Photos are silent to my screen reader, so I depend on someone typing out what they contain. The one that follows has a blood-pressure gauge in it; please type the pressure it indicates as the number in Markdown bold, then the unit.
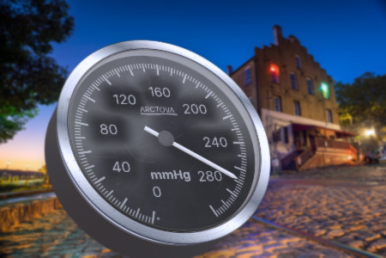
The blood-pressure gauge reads **270** mmHg
